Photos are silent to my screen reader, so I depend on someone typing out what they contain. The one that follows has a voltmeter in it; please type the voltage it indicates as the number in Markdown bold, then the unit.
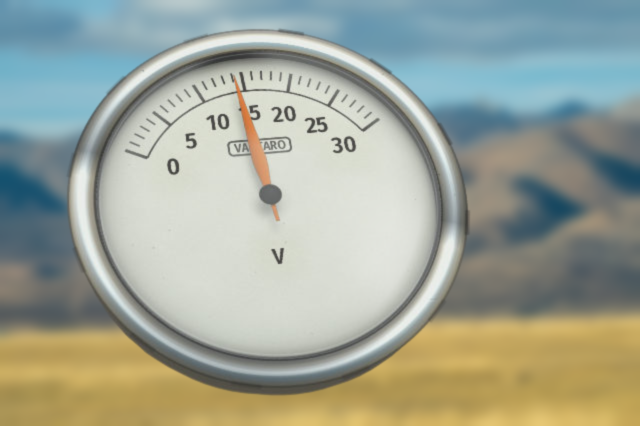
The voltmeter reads **14** V
